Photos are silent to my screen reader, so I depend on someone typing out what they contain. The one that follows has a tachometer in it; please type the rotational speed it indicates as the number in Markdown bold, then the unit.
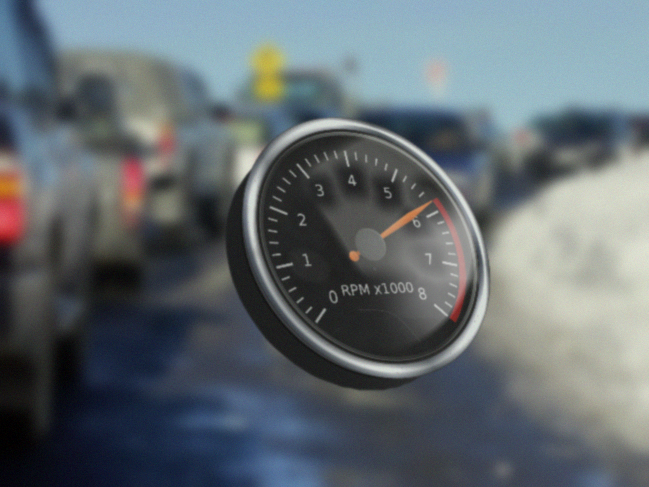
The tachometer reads **5800** rpm
